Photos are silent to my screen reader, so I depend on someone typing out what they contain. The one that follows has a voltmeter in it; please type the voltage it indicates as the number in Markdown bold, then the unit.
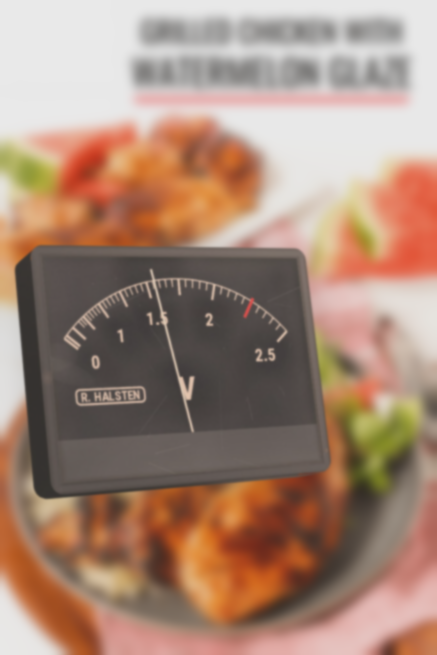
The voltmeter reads **1.55** V
